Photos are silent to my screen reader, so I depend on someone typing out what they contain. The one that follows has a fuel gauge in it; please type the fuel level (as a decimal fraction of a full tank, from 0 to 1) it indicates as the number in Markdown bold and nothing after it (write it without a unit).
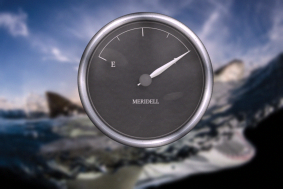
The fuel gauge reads **1**
